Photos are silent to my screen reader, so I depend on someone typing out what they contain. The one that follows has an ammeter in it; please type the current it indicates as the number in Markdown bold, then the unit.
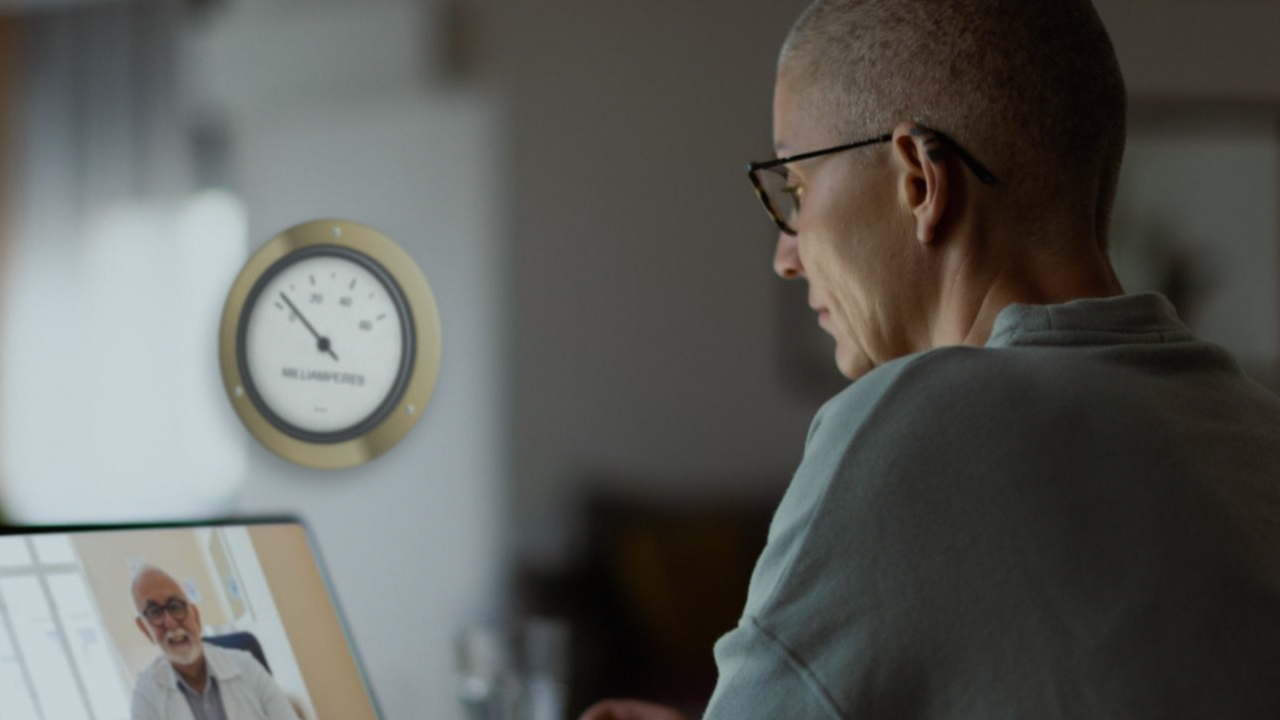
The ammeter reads **5** mA
